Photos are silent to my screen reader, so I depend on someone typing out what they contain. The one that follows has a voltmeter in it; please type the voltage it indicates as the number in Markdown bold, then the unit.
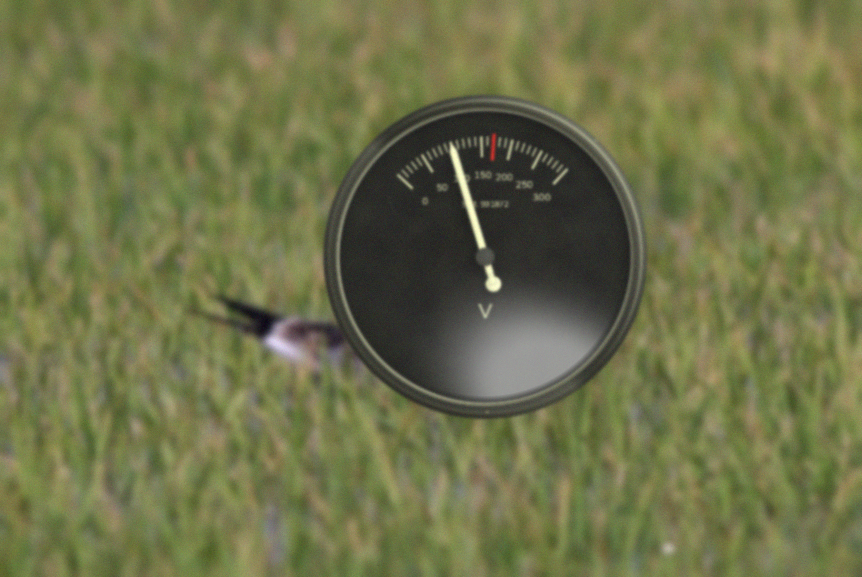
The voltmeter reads **100** V
